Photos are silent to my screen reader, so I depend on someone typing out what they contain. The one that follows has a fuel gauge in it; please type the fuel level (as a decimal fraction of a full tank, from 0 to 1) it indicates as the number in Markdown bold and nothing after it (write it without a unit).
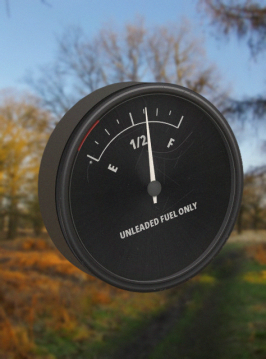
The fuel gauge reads **0.625**
